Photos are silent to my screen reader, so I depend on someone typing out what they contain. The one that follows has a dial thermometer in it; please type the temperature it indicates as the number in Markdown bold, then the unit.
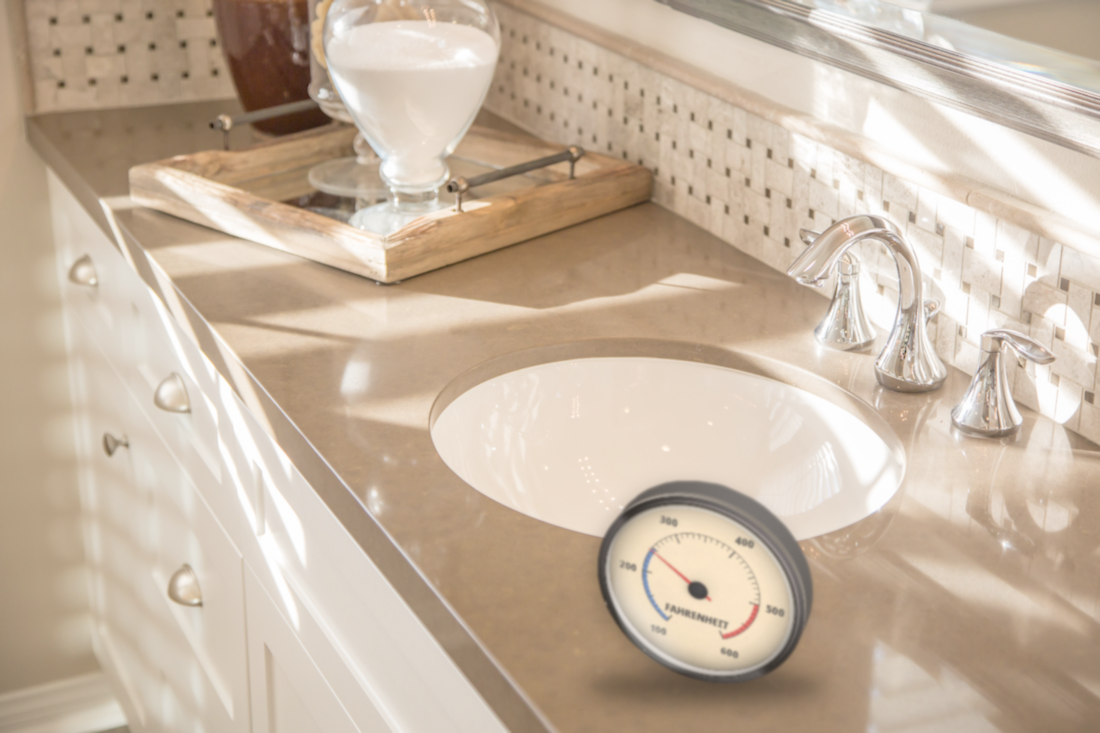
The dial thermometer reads **250** °F
